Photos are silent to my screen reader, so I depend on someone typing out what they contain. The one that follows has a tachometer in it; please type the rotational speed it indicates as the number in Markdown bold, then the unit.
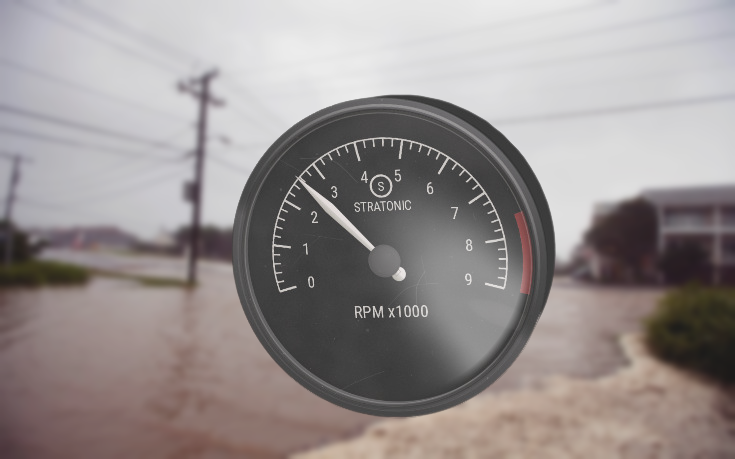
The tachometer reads **2600** rpm
